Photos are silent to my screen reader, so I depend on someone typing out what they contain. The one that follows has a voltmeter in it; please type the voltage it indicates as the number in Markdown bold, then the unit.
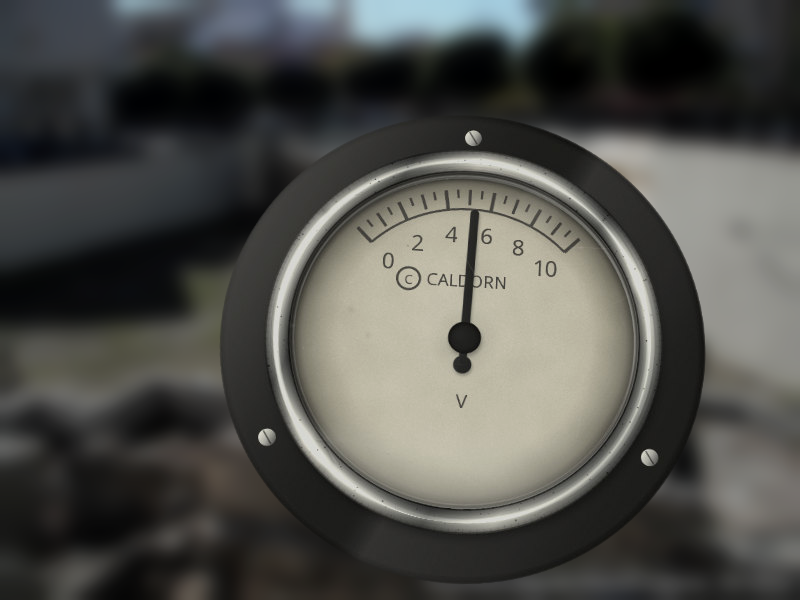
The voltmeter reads **5.25** V
